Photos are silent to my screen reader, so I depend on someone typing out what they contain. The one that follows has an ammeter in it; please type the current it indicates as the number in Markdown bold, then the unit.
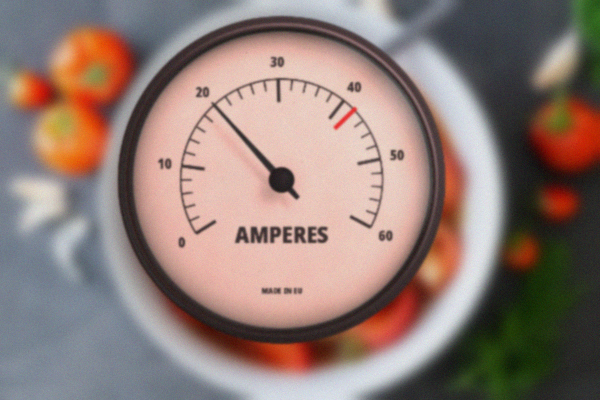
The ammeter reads **20** A
